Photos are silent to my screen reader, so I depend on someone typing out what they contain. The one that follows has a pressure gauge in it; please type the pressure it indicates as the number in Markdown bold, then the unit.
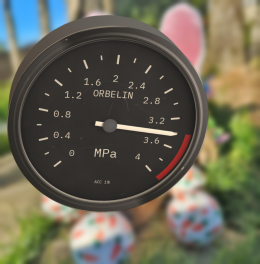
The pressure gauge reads **3.4** MPa
